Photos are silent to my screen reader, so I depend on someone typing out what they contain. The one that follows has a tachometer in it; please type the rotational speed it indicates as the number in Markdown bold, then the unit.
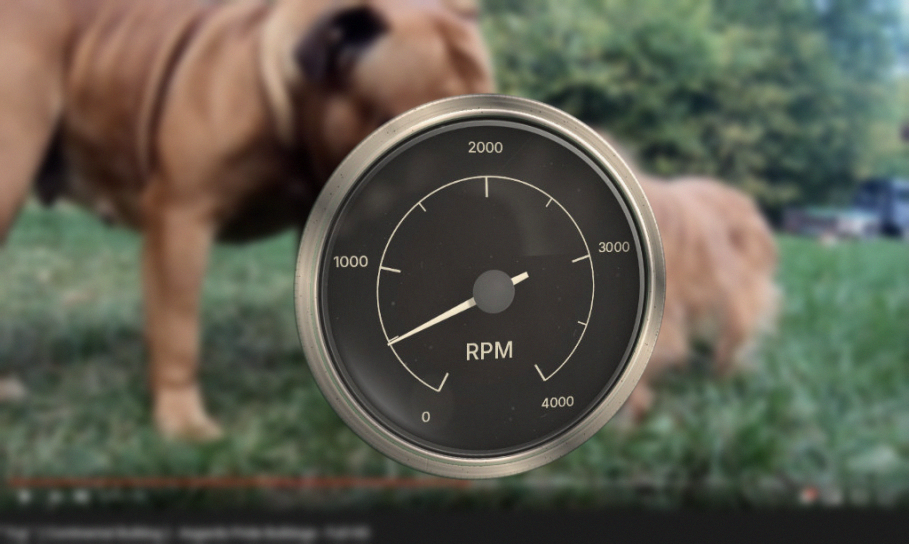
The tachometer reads **500** rpm
